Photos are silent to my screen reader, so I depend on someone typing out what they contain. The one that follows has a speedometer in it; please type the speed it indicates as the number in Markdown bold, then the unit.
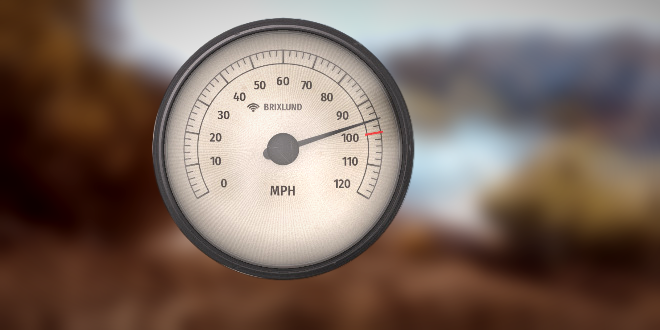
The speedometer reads **96** mph
